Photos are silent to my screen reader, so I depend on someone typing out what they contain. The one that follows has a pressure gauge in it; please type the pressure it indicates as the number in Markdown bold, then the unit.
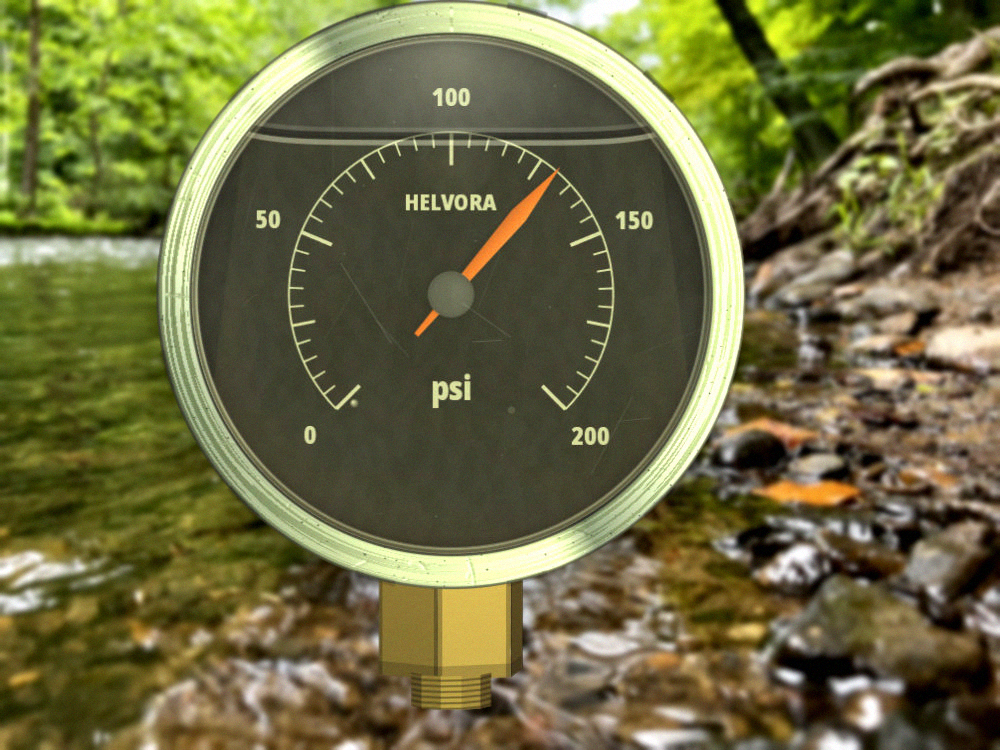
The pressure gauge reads **130** psi
